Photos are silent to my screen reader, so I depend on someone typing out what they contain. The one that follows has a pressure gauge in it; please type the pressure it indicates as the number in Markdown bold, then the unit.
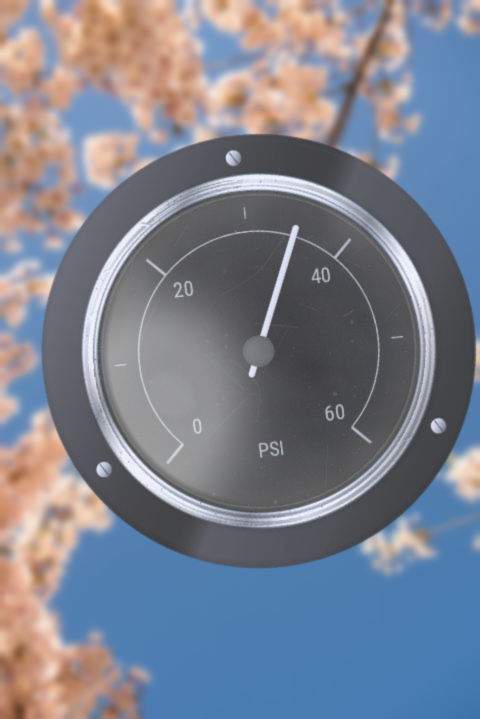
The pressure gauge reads **35** psi
